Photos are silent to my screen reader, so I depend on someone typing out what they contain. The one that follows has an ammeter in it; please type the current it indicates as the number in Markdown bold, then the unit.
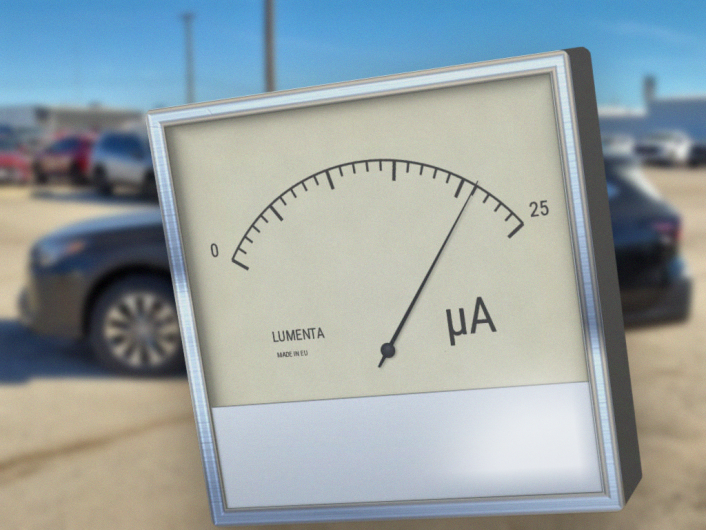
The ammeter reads **21** µA
